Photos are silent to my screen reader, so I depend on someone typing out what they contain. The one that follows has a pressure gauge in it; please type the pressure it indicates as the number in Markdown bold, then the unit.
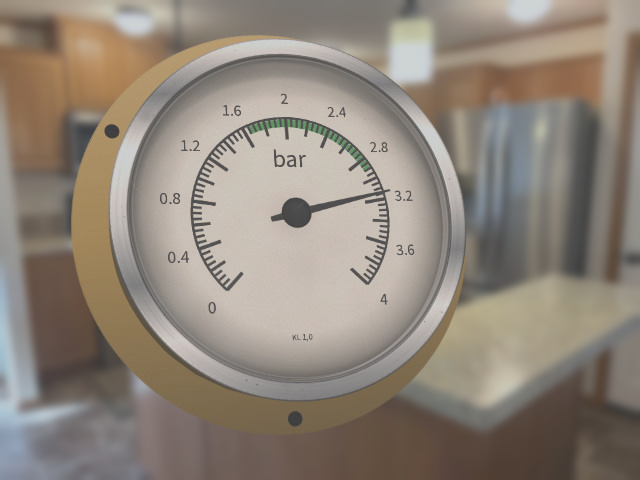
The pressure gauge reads **3.15** bar
